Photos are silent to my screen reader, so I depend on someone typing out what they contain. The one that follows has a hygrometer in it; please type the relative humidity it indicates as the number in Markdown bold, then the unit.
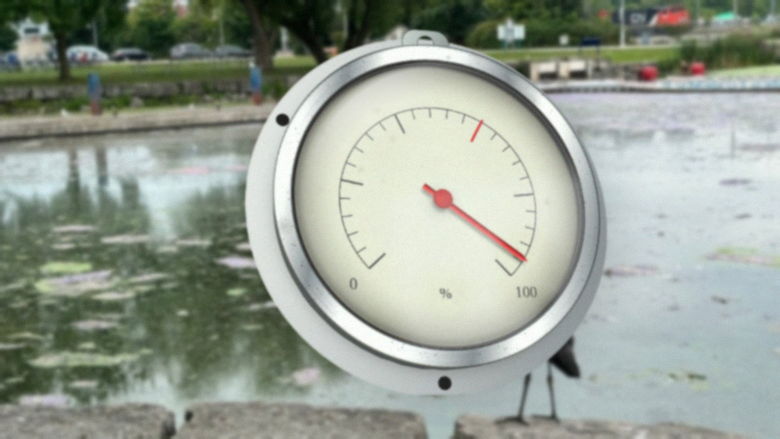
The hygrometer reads **96** %
